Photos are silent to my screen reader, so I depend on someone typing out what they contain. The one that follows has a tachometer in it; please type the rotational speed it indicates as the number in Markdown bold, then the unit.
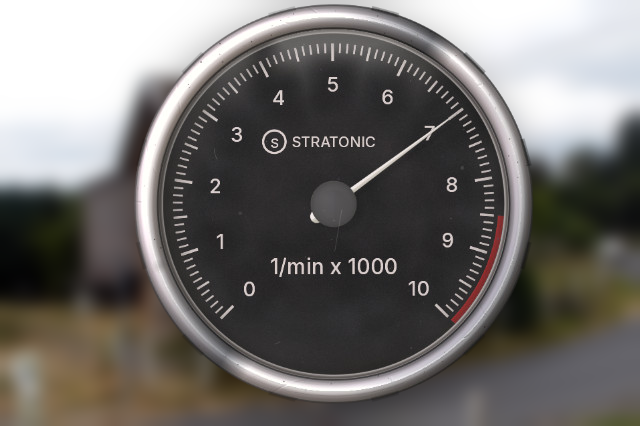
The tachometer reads **7000** rpm
